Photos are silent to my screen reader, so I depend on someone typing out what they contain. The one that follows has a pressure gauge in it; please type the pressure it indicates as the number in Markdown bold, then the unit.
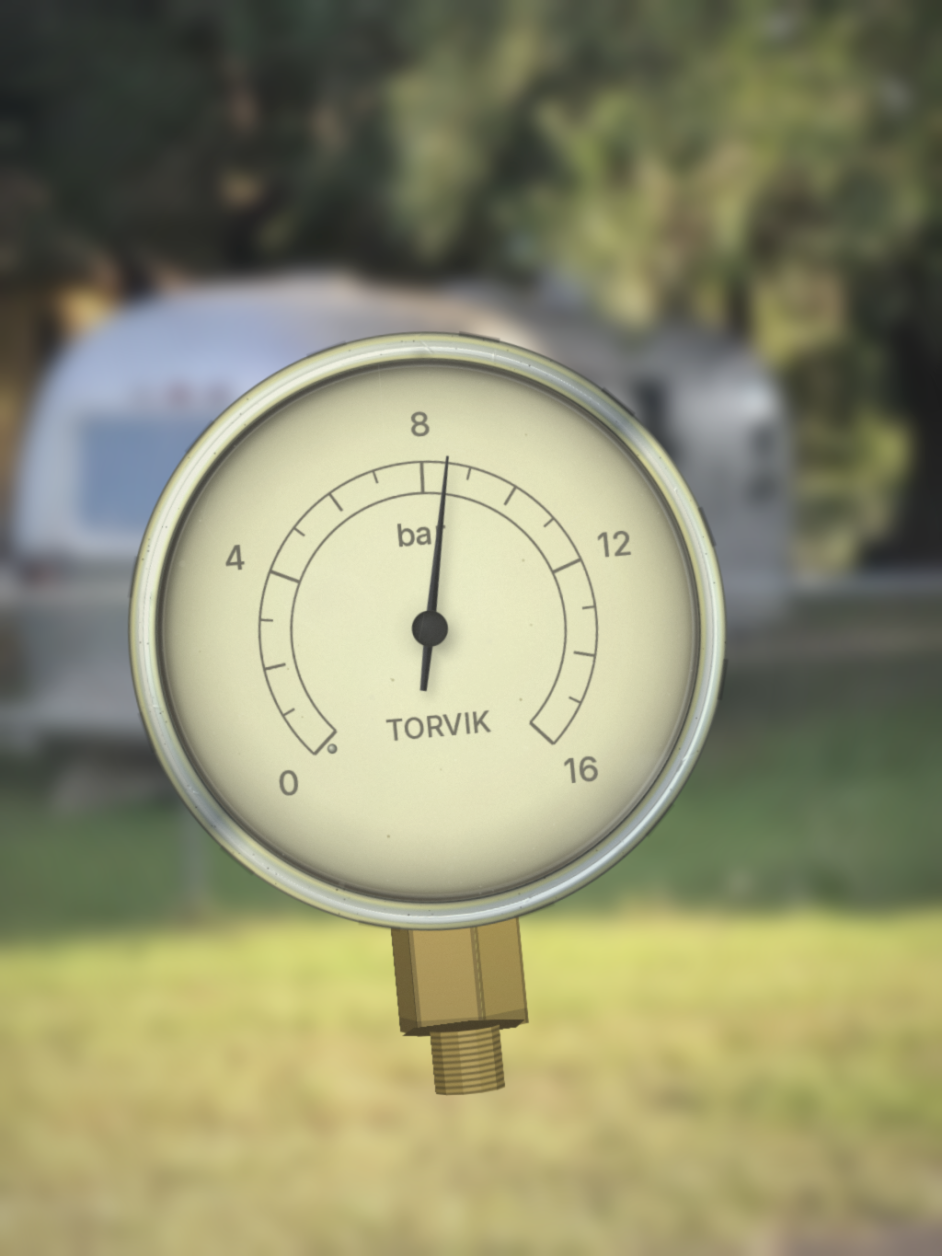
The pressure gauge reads **8.5** bar
